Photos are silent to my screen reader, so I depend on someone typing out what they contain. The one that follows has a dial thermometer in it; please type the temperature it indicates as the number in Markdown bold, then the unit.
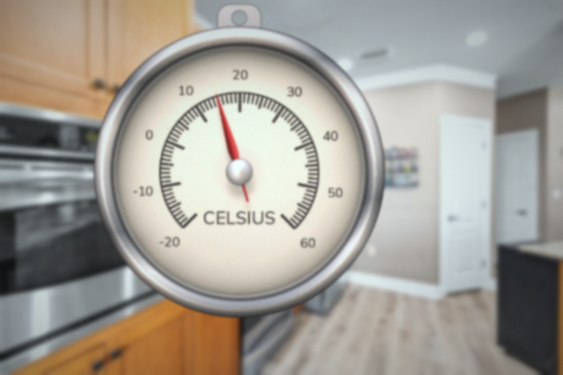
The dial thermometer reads **15** °C
